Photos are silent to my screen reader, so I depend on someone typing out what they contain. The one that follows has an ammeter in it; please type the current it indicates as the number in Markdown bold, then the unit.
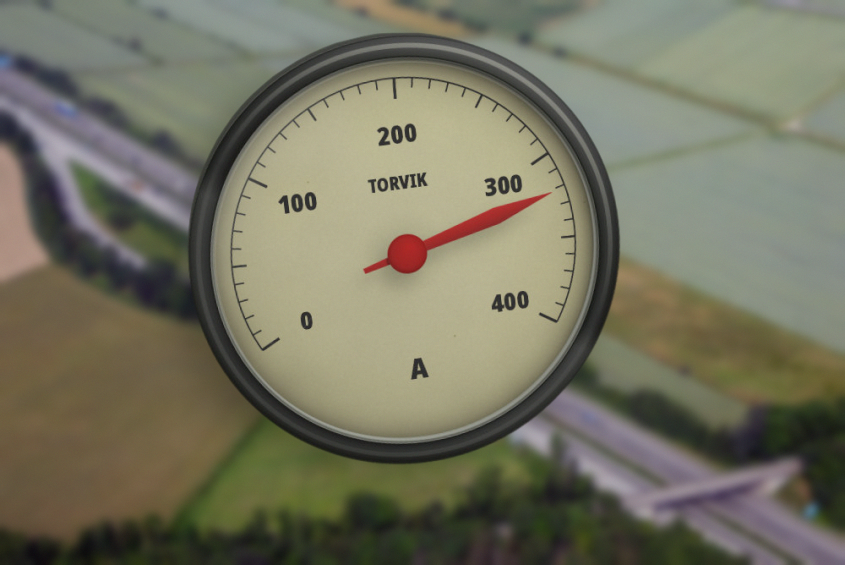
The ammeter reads **320** A
